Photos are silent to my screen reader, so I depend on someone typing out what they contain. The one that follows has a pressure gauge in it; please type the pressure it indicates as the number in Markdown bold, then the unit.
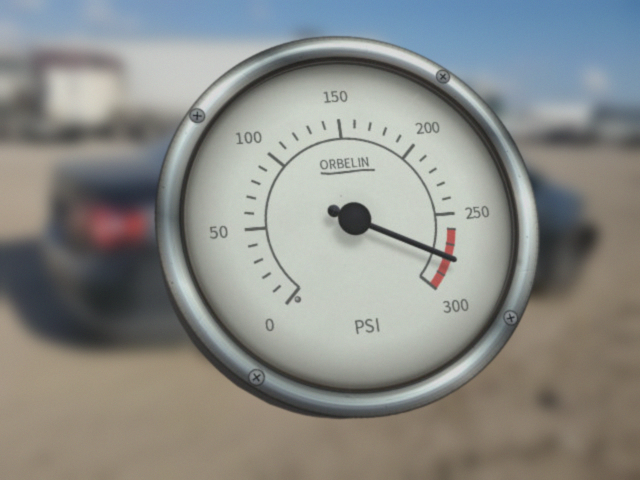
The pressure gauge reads **280** psi
